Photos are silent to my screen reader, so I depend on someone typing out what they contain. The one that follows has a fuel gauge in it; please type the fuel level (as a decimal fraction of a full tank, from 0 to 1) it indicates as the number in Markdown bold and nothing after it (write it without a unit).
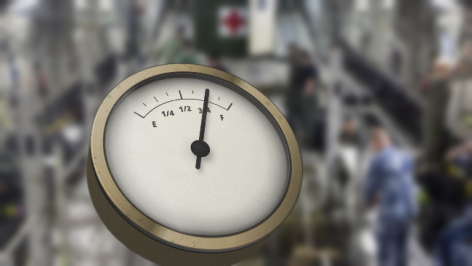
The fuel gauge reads **0.75**
